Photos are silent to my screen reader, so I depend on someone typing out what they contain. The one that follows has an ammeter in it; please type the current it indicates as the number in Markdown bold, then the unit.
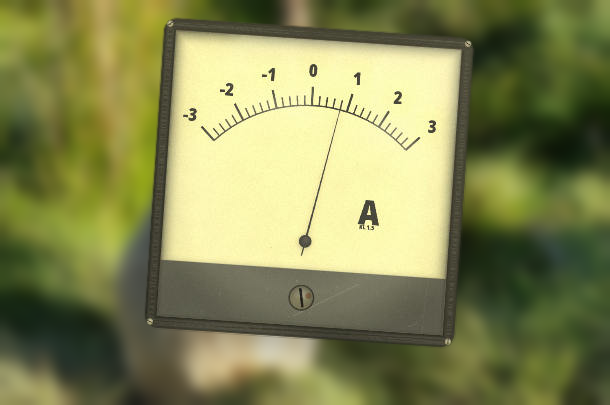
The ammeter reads **0.8** A
